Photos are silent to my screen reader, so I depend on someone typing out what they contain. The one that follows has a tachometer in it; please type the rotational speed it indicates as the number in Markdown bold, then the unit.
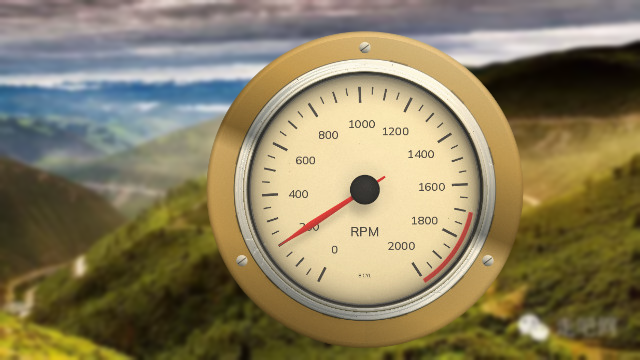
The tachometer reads **200** rpm
